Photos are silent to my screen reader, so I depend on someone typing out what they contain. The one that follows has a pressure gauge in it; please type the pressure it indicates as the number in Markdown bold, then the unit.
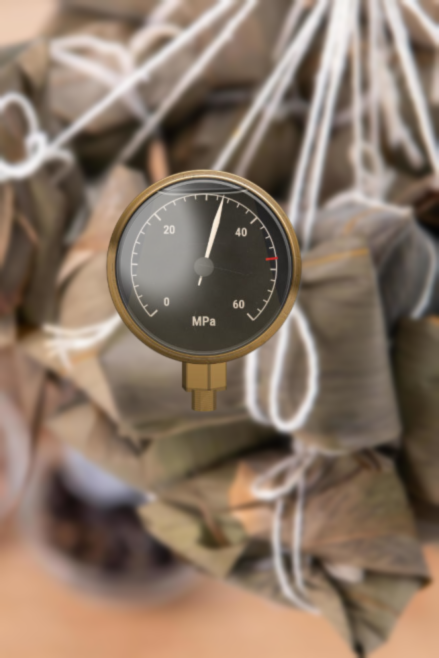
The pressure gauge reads **33** MPa
